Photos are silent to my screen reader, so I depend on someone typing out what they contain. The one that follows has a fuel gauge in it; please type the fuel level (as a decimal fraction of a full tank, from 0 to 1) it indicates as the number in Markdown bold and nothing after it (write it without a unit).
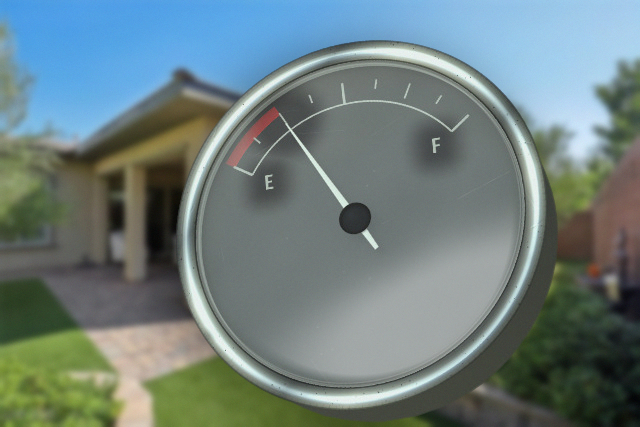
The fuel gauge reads **0.25**
